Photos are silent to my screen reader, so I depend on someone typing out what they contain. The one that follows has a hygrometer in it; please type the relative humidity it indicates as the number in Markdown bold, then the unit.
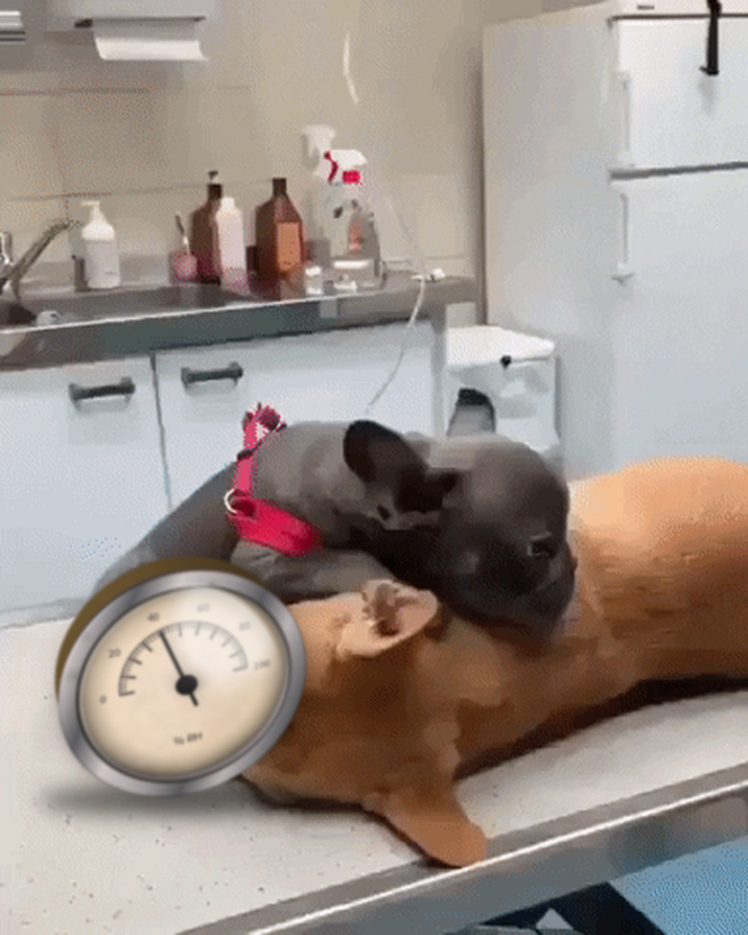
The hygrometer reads **40** %
